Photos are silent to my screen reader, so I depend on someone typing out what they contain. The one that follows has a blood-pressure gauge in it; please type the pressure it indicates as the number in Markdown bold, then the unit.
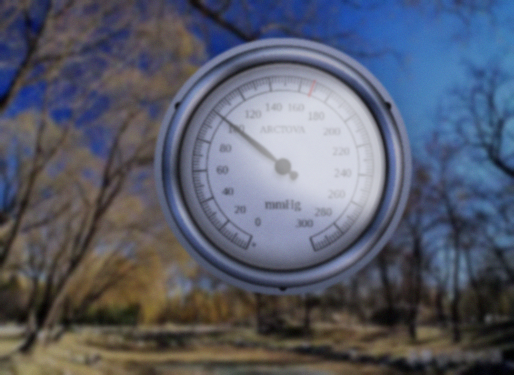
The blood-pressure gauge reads **100** mmHg
